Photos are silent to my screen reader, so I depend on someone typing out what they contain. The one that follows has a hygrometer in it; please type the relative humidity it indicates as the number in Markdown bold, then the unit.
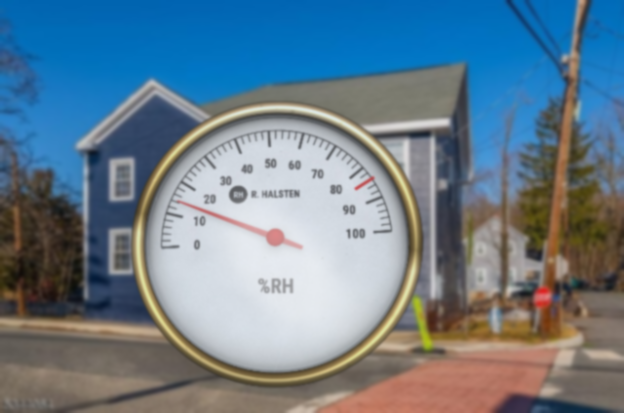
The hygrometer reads **14** %
